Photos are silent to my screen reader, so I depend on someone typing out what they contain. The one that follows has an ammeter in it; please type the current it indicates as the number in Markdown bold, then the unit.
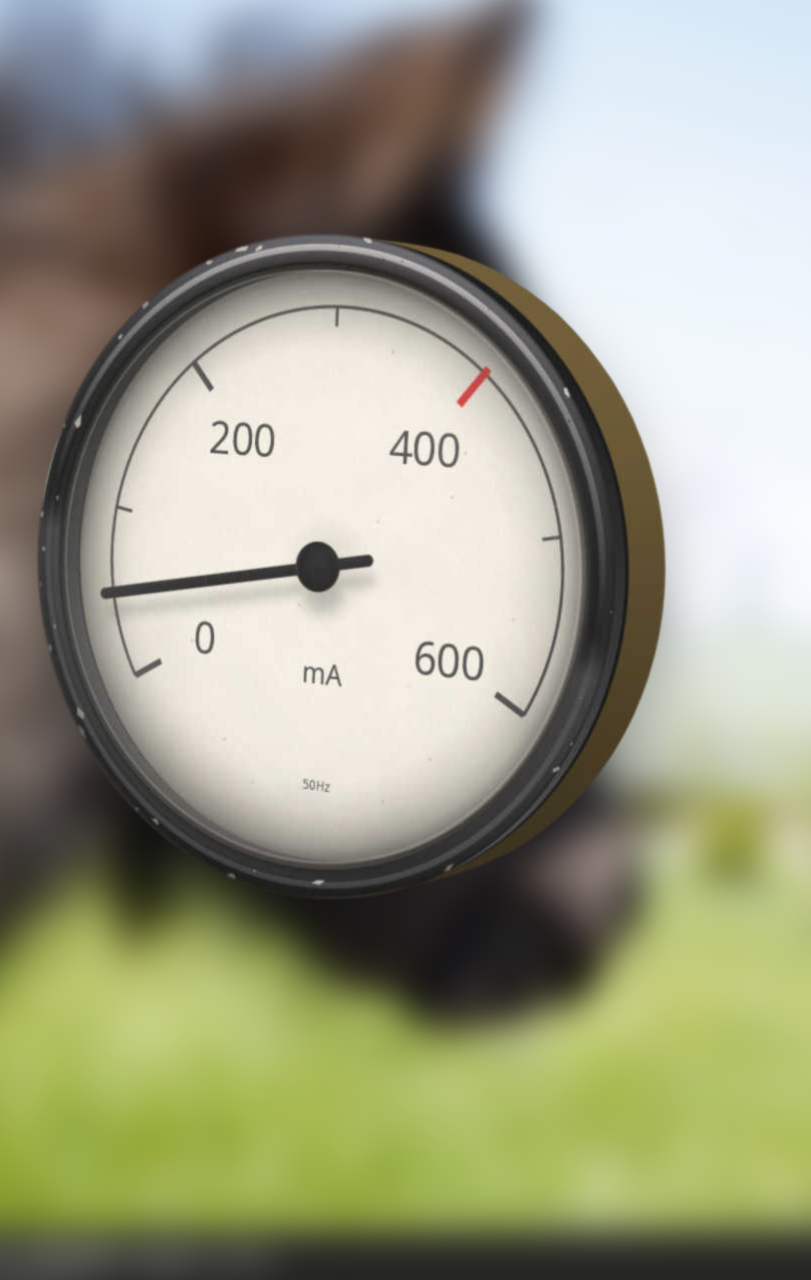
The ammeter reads **50** mA
